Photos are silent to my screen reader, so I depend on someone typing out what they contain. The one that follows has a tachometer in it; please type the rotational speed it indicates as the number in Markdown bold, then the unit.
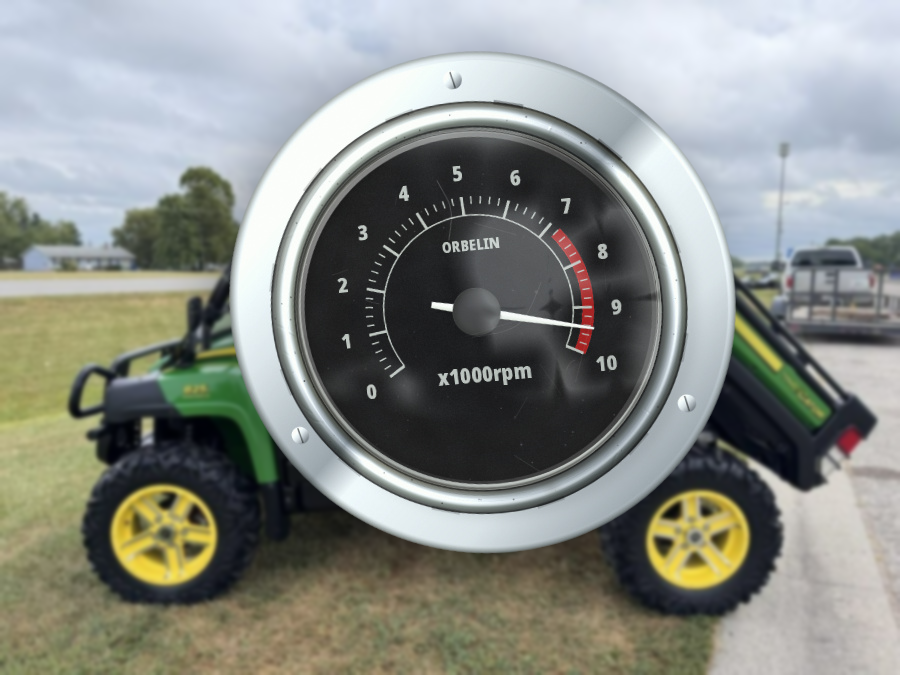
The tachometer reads **9400** rpm
